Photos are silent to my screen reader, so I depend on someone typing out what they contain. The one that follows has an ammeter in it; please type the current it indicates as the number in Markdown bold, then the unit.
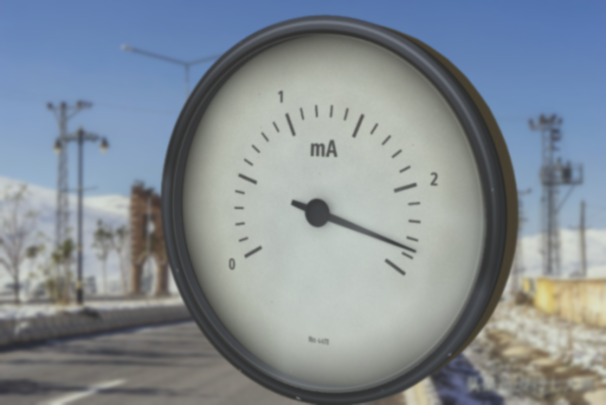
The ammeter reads **2.35** mA
